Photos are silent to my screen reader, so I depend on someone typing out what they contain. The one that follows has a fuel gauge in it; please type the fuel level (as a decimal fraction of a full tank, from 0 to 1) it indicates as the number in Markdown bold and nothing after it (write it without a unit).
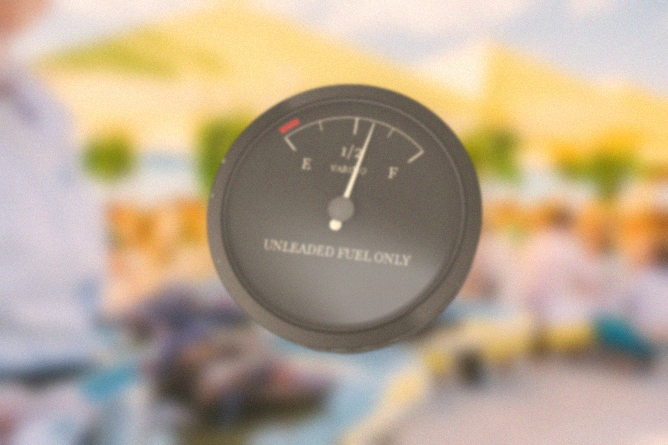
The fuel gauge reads **0.625**
